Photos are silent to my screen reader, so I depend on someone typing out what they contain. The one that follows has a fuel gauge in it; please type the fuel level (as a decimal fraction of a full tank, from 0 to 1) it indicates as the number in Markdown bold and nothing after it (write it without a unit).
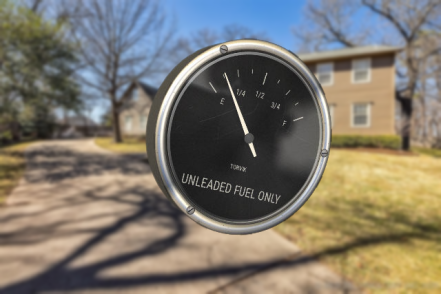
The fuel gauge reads **0.125**
